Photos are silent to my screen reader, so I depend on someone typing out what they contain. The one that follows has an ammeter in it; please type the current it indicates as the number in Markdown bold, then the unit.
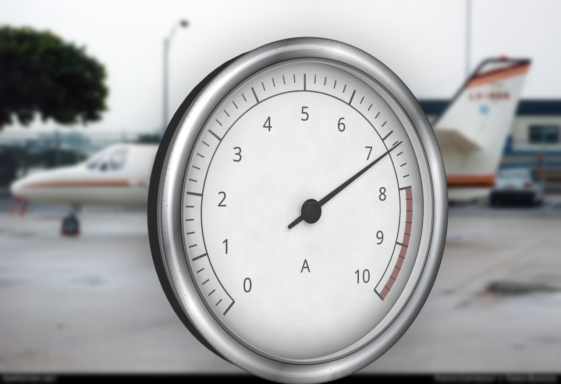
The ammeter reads **7.2** A
